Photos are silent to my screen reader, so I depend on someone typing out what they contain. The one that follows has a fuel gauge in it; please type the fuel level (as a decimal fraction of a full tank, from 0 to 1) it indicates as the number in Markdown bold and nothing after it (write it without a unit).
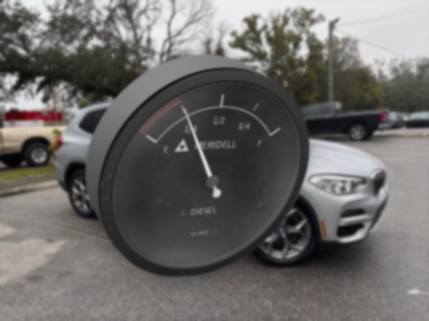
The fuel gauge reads **0.25**
